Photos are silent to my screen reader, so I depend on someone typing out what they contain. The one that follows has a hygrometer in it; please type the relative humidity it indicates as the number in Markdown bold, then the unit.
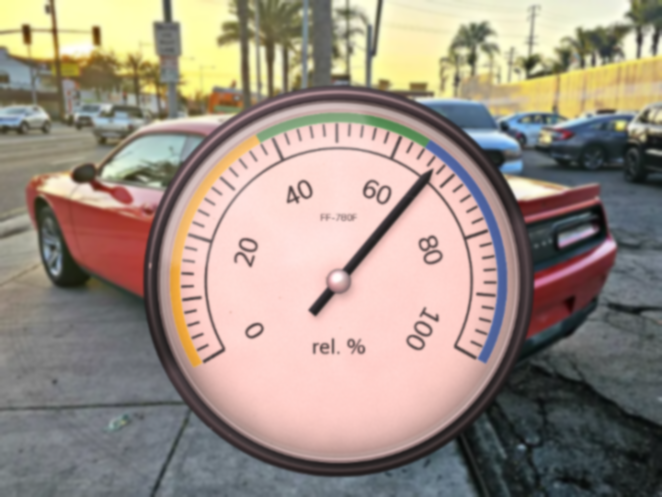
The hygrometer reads **67** %
